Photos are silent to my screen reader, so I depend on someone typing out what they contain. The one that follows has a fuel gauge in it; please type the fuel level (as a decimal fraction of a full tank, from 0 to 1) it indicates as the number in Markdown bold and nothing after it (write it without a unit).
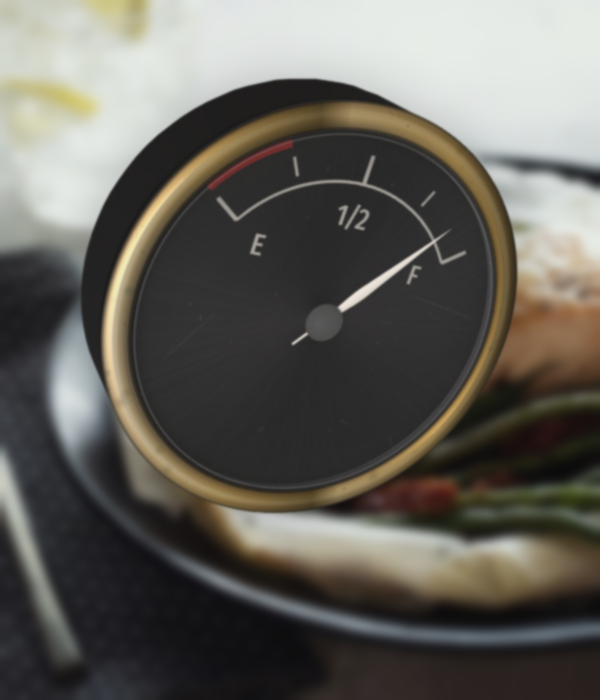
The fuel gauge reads **0.875**
